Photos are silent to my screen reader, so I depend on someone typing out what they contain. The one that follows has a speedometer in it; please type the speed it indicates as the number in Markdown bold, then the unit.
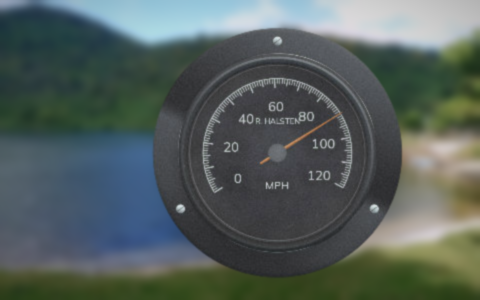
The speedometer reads **90** mph
